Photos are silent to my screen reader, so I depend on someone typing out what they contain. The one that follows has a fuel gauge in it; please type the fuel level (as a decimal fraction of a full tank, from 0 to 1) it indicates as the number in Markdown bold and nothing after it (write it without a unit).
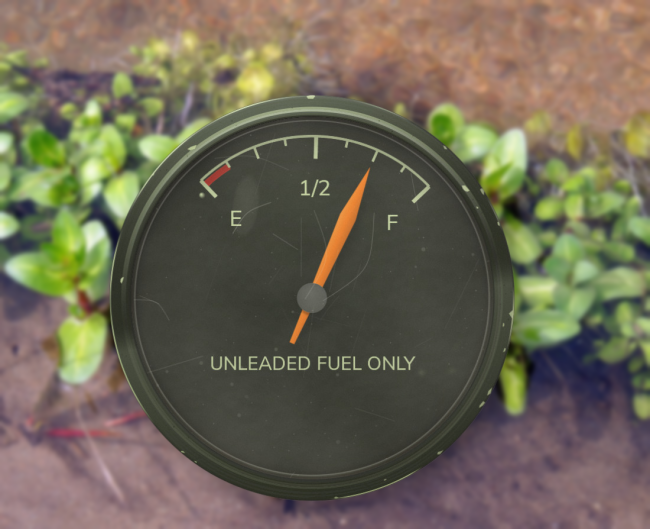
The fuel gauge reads **0.75**
